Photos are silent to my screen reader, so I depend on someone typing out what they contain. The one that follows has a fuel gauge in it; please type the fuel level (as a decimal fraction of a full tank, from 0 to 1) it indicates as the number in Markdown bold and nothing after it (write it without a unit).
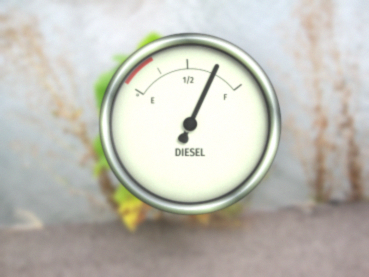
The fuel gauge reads **0.75**
